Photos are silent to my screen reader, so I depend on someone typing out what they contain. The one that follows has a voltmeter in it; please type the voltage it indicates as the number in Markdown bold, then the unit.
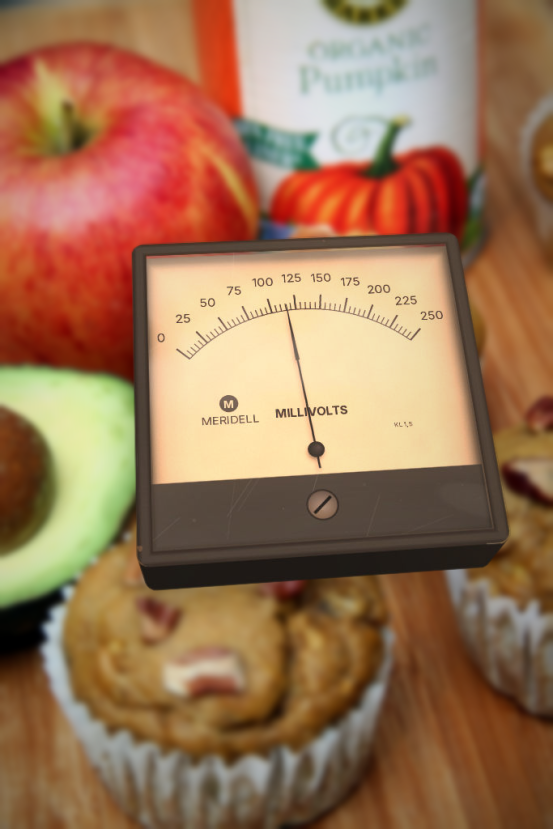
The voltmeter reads **115** mV
